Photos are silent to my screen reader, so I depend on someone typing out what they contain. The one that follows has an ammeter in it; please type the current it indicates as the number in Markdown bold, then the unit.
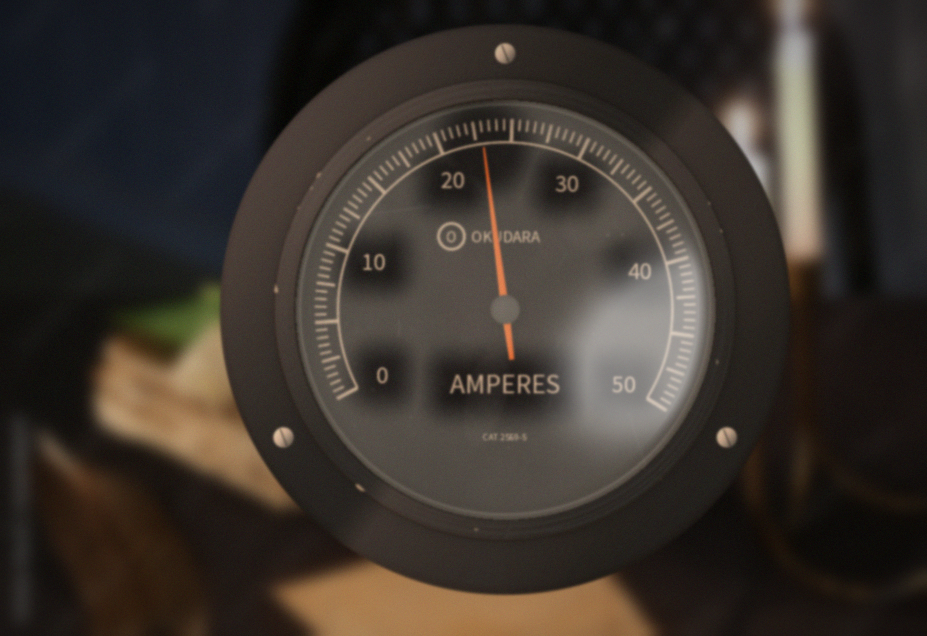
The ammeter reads **23** A
